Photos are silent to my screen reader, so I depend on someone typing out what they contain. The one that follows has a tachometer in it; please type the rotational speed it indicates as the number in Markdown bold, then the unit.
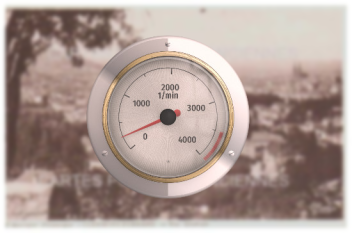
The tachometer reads **250** rpm
